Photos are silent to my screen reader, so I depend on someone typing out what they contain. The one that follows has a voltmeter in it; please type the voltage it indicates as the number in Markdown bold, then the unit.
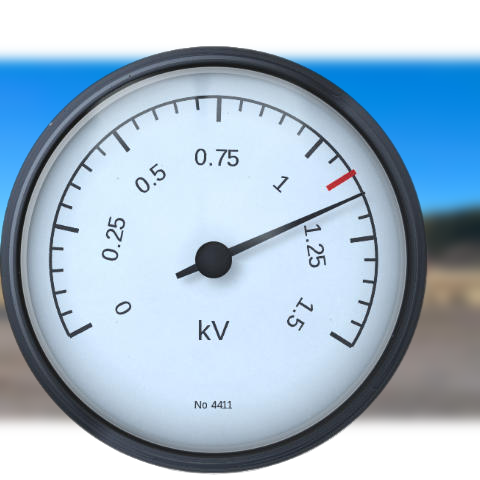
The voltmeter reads **1.15** kV
